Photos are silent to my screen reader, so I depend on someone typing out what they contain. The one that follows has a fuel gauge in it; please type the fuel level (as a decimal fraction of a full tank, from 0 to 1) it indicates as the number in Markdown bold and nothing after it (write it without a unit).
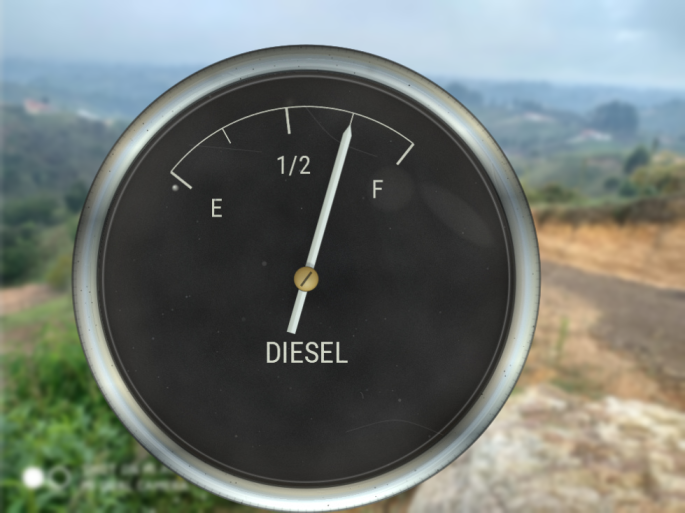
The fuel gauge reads **0.75**
